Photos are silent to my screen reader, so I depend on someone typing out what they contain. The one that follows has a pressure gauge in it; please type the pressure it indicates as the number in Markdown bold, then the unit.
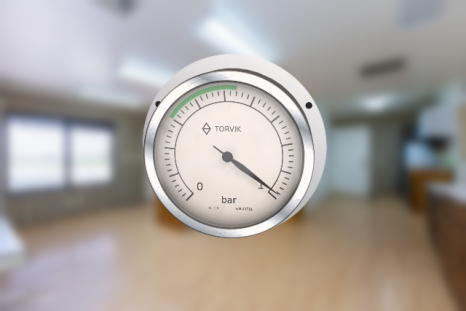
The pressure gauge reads **0.98** bar
